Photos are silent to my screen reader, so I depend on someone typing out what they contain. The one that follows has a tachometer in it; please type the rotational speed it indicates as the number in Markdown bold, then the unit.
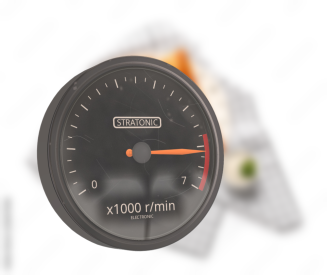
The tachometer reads **6125** rpm
